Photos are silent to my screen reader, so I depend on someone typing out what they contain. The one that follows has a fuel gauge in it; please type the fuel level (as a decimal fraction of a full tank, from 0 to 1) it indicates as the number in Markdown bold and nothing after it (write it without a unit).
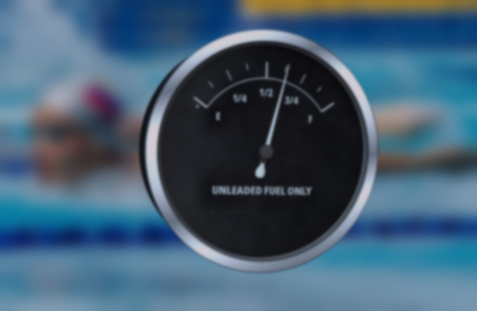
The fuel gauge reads **0.625**
